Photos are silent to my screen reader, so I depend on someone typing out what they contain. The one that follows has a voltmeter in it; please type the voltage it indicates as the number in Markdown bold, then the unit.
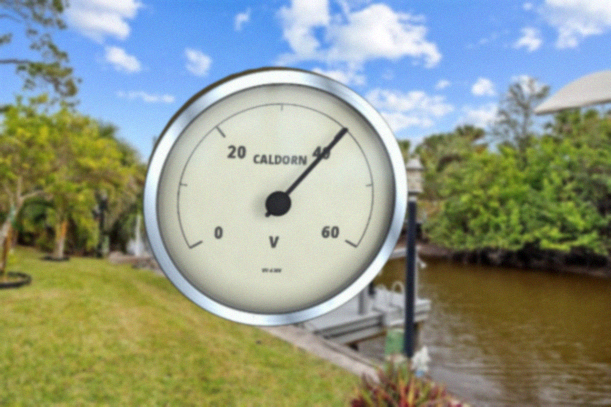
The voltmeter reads **40** V
